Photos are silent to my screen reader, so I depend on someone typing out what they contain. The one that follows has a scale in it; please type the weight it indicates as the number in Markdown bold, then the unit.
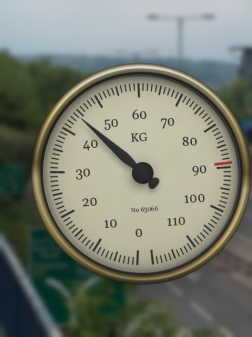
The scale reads **44** kg
